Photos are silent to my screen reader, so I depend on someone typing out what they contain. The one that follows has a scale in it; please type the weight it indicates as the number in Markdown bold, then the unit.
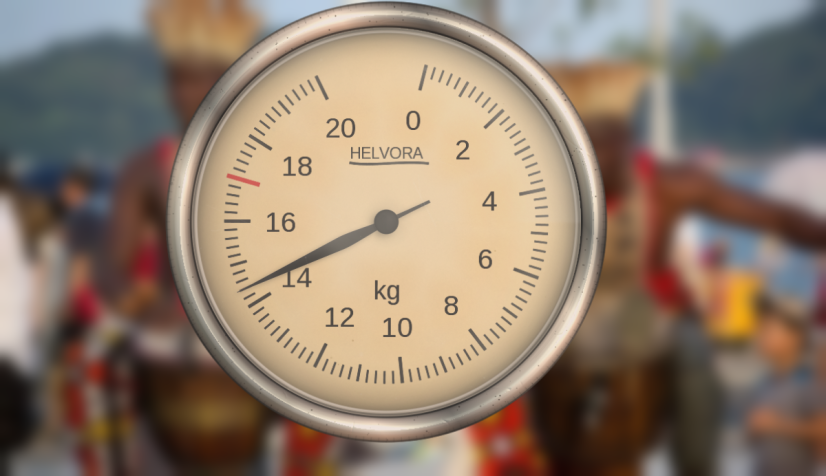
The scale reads **14.4** kg
